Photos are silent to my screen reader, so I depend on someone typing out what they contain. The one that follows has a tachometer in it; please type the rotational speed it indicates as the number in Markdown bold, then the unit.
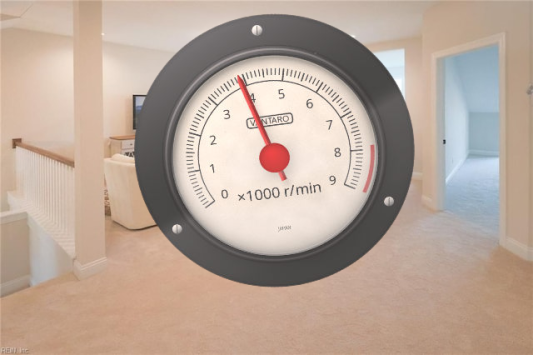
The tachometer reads **3900** rpm
